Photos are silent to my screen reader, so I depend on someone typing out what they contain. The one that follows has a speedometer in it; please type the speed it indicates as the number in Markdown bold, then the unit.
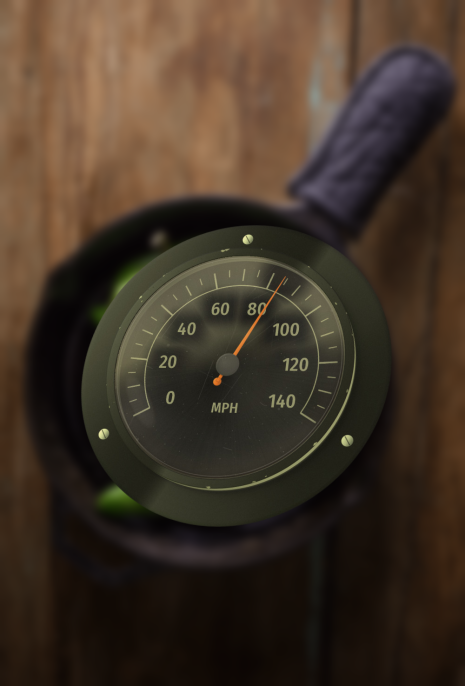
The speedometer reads **85** mph
